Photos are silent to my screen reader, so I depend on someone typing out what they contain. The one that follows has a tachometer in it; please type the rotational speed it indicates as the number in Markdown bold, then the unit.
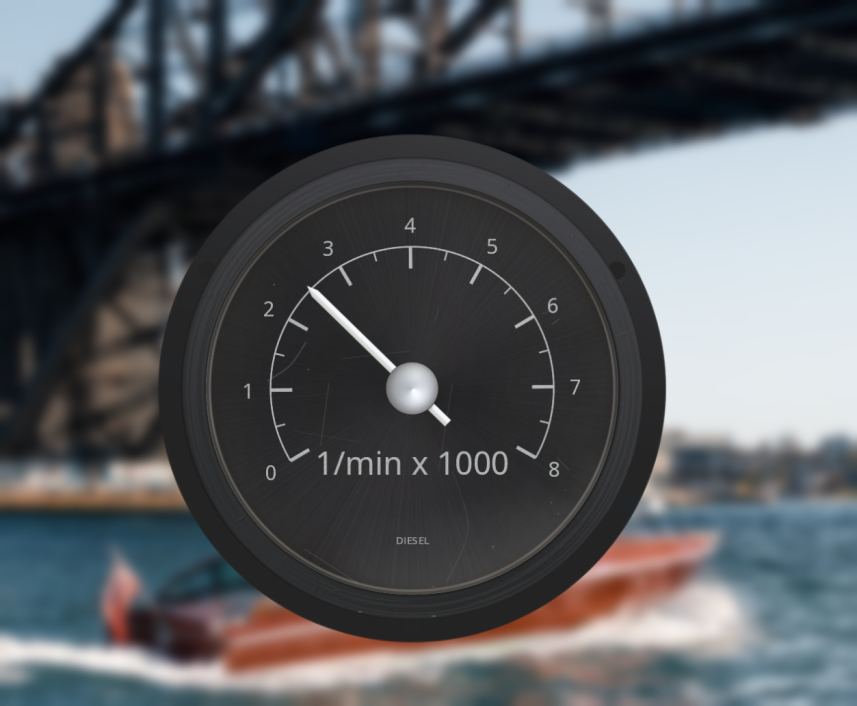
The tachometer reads **2500** rpm
